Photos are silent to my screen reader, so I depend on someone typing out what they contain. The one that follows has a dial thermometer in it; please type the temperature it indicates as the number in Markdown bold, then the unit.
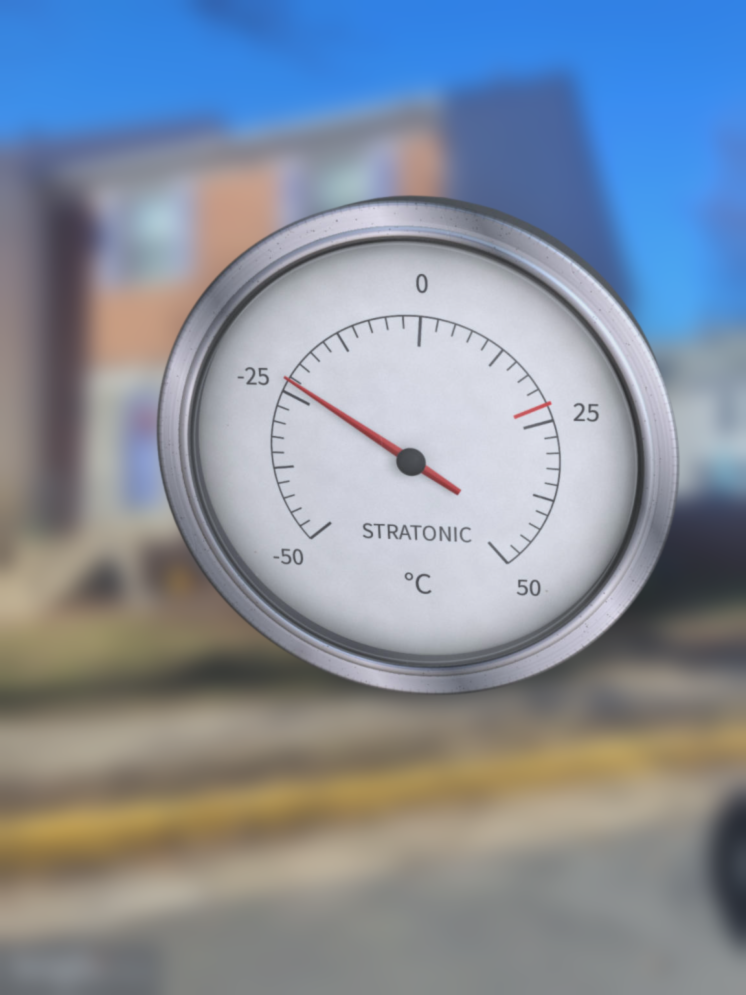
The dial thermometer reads **-22.5** °C
